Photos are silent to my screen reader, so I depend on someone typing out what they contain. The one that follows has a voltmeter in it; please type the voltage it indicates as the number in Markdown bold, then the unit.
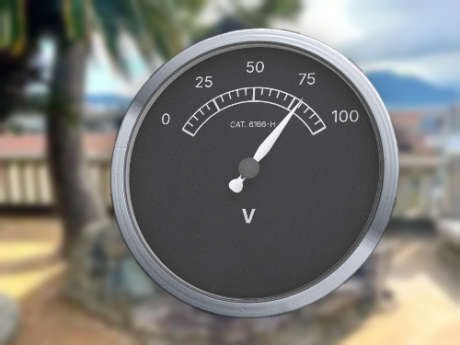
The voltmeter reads **80** V
